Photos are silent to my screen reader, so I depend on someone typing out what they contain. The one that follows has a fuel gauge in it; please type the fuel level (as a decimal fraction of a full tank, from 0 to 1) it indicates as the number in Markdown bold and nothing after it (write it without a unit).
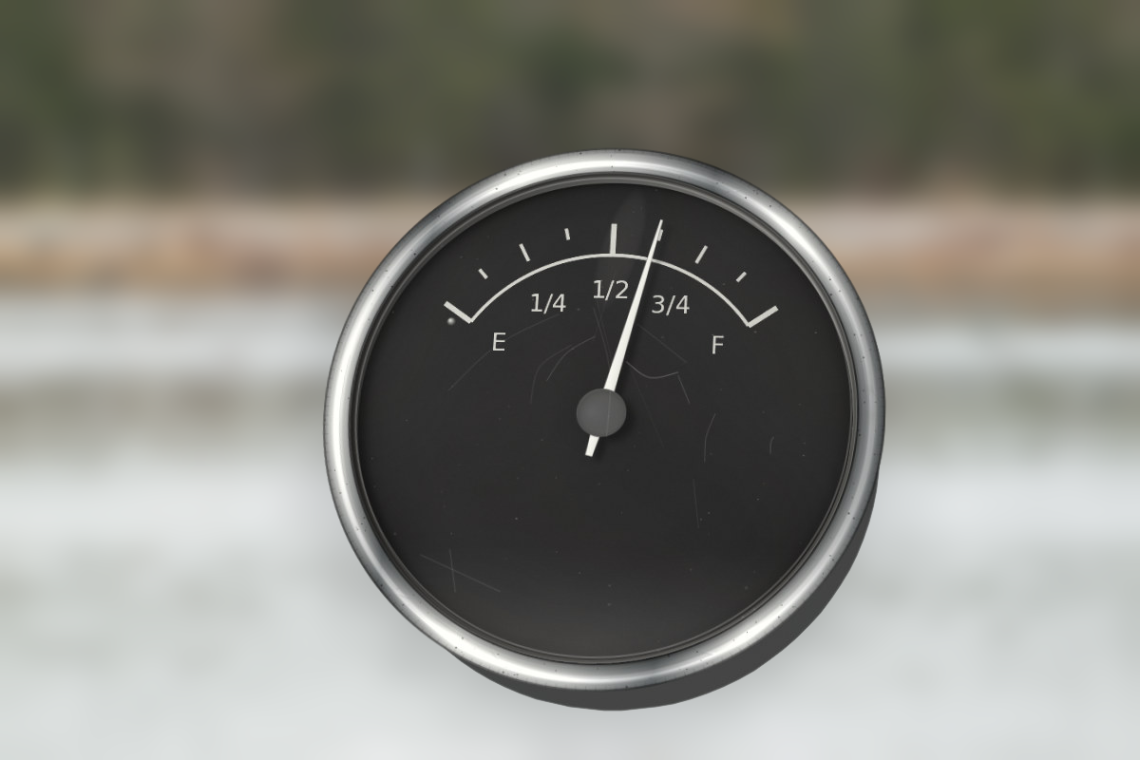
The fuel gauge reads **0.625**
